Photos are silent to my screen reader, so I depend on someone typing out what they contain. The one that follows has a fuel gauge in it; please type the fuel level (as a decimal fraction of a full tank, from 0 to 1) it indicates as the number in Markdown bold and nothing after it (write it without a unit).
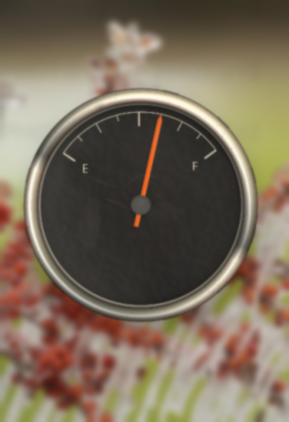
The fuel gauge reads **0.625**
